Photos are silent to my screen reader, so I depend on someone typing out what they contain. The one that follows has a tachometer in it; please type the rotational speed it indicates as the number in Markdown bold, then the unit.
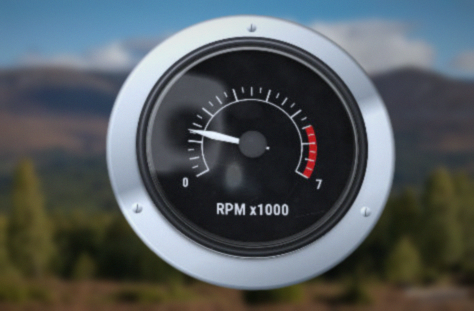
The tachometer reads **1250** rpm
